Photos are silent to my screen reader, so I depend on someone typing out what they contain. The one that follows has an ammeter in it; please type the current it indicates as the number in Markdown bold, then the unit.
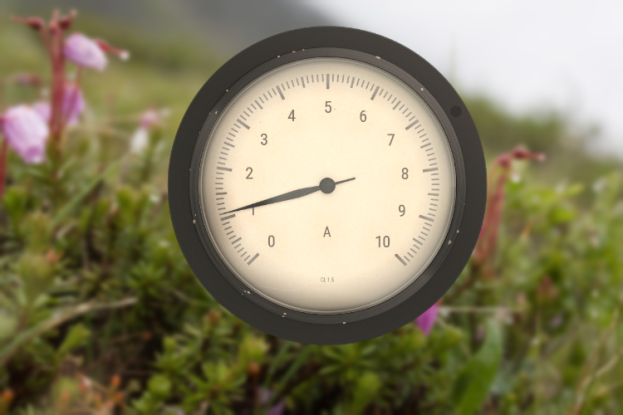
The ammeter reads **1.1** A
